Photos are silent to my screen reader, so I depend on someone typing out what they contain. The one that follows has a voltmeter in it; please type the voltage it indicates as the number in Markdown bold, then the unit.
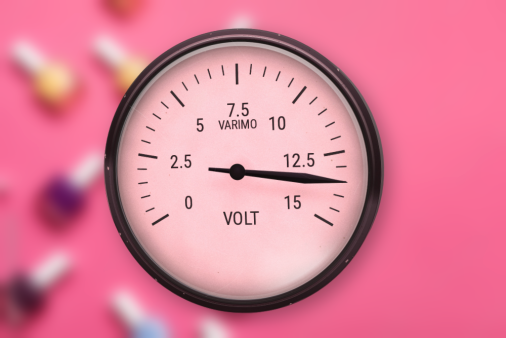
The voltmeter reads **13.5** V
